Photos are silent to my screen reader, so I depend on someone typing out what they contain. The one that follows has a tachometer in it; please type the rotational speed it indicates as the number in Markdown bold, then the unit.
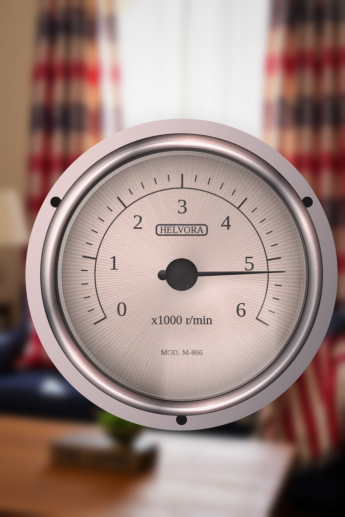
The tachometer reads **5200** rpm
